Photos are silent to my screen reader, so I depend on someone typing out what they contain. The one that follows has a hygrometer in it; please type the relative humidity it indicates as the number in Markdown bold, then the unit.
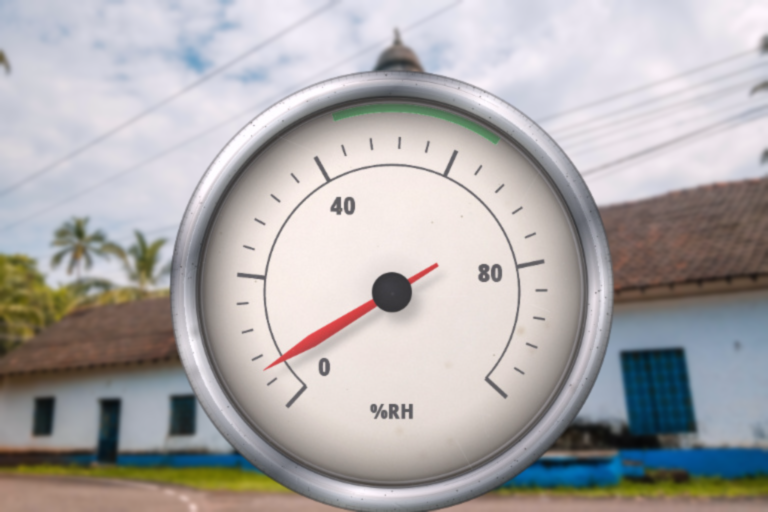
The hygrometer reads **6** %
